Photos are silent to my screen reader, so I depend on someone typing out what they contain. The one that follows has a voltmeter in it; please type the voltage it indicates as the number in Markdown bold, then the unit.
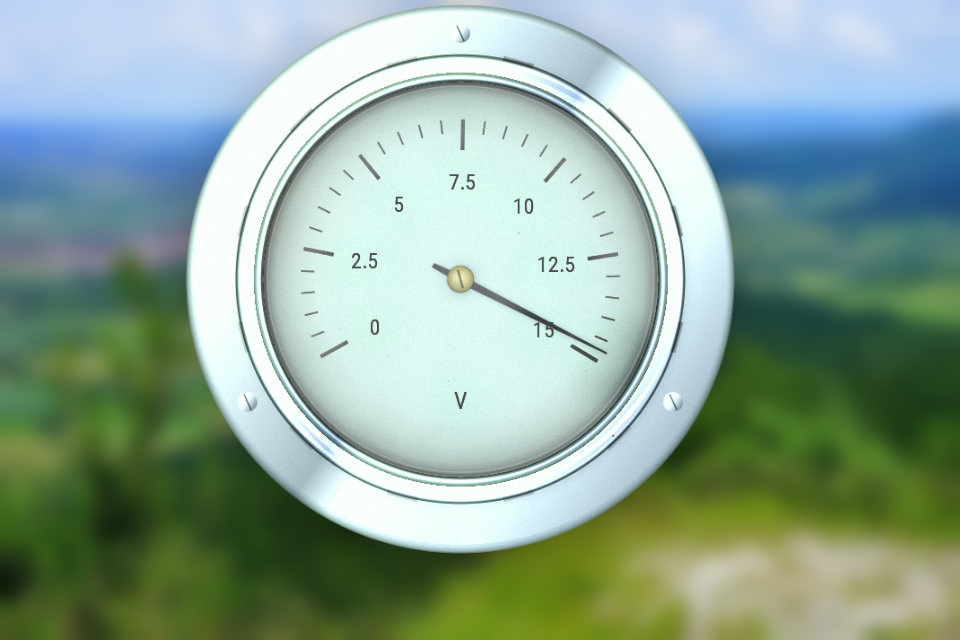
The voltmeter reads **14.75** V
